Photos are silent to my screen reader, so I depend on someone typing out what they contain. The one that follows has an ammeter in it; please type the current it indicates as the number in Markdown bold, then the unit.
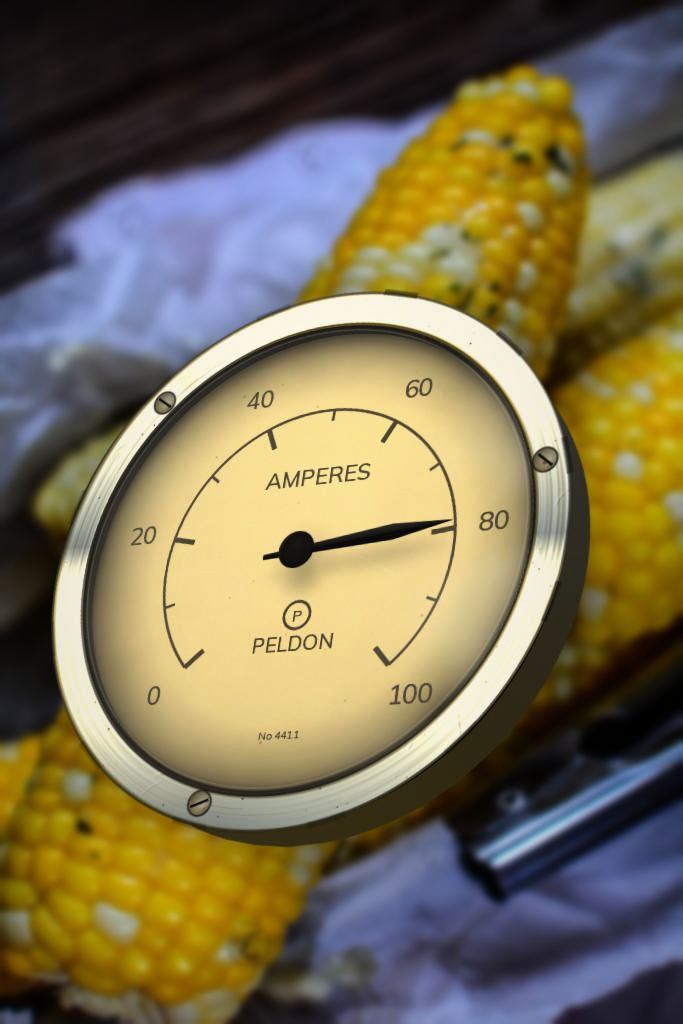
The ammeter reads **80** A
